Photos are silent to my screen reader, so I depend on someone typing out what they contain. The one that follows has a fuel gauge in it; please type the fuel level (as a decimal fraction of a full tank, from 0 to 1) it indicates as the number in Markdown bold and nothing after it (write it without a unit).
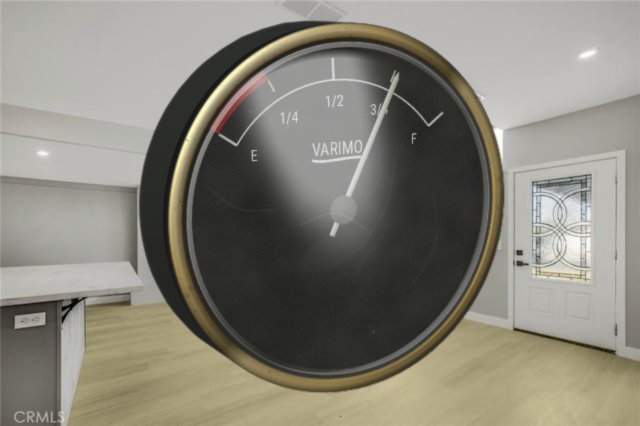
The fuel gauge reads **0.75**
